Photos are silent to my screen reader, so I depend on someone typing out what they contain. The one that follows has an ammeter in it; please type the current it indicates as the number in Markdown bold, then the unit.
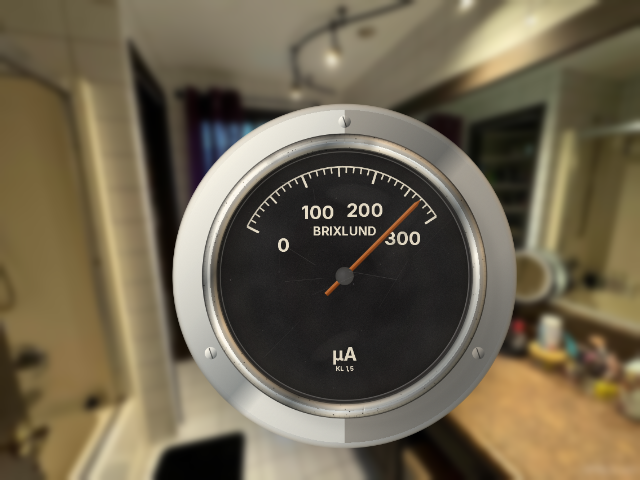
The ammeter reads **270** µA
